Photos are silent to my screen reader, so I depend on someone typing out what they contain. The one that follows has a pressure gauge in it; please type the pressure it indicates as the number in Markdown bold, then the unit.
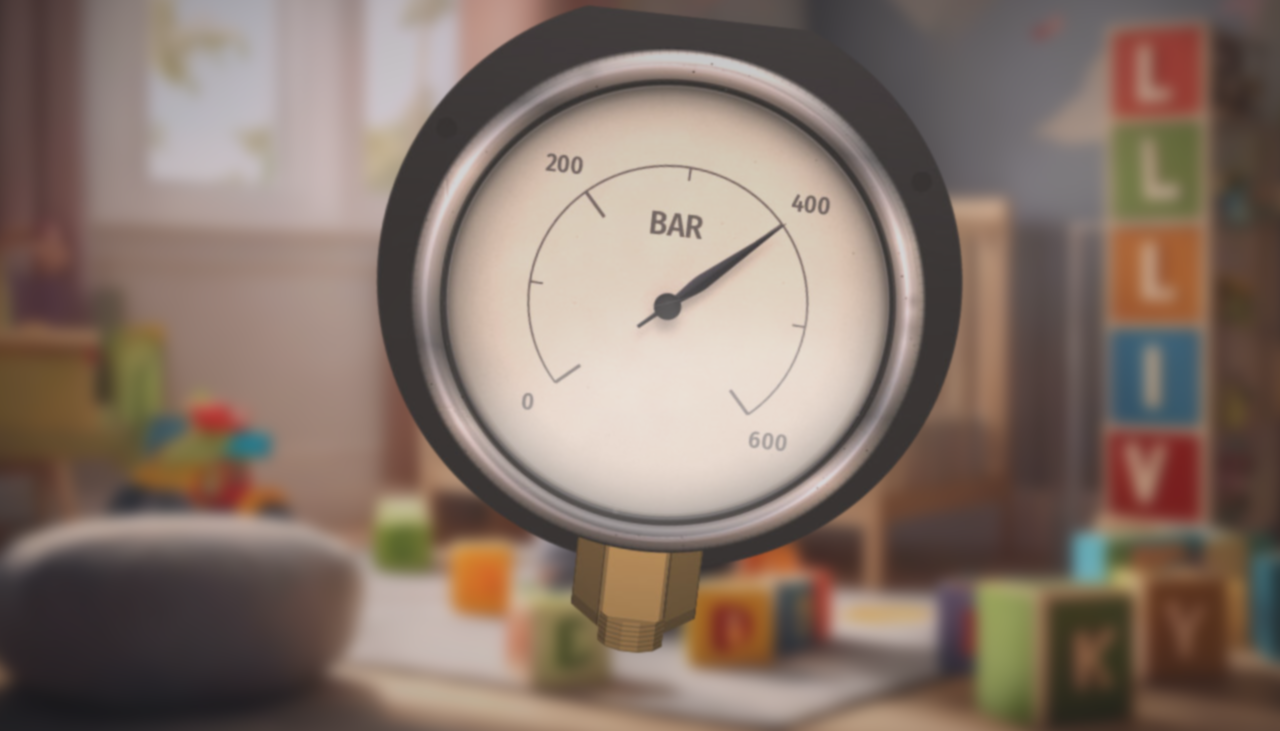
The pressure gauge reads **400** bar
